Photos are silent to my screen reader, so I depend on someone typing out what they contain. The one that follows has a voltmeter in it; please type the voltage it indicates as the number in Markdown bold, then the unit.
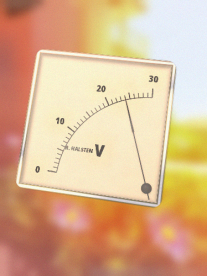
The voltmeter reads **24** V
